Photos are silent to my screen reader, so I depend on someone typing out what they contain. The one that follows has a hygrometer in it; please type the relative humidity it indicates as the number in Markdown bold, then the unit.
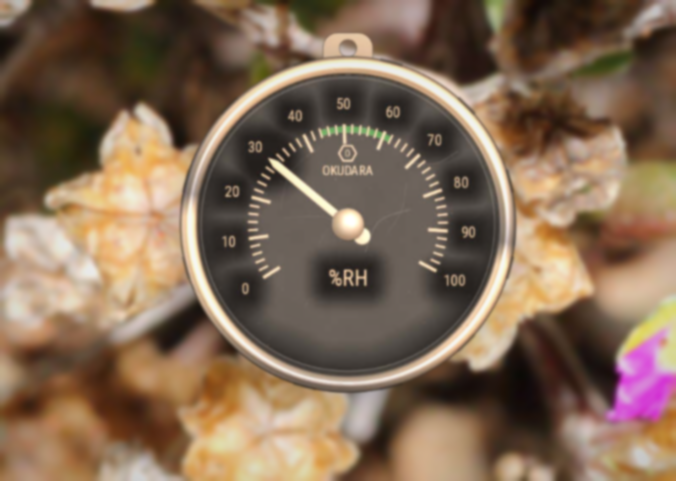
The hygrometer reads **30** %
